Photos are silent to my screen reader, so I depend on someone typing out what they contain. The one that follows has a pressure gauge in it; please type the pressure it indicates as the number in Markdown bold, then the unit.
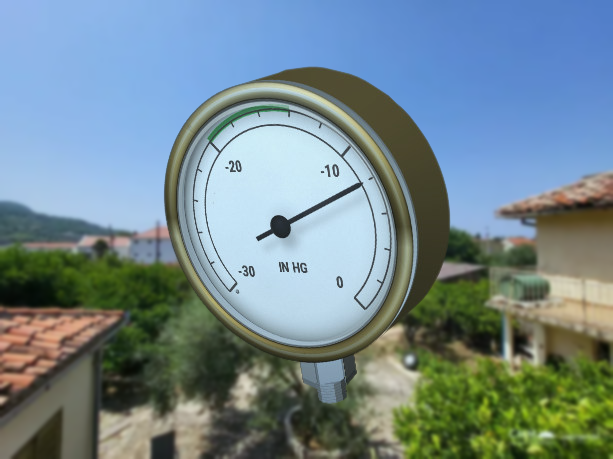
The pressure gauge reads **-8** inHg
